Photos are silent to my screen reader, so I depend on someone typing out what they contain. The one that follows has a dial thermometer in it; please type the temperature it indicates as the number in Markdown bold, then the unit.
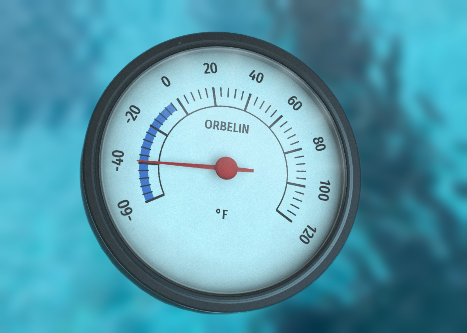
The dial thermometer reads **-40** °F
